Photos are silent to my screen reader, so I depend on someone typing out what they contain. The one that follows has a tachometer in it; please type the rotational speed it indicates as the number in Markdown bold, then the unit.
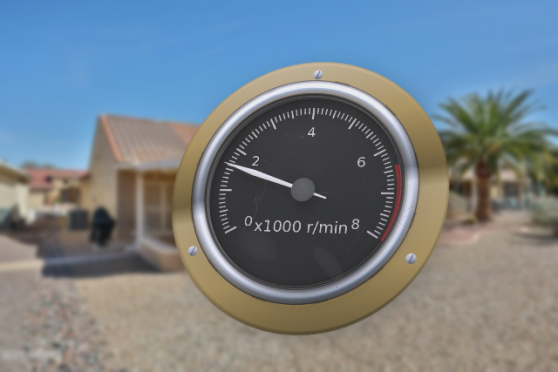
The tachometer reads **1600** rpm
